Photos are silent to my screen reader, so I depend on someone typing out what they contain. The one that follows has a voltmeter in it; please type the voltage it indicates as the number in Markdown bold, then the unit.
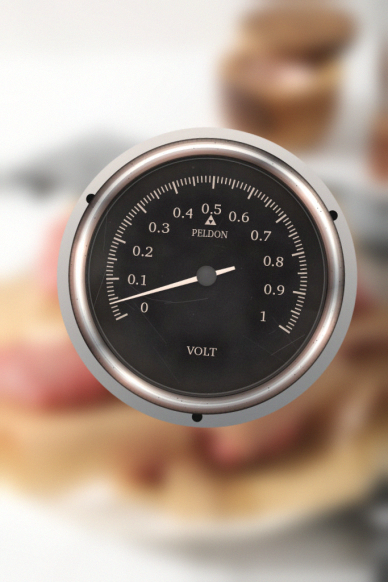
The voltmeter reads **0.04** V
